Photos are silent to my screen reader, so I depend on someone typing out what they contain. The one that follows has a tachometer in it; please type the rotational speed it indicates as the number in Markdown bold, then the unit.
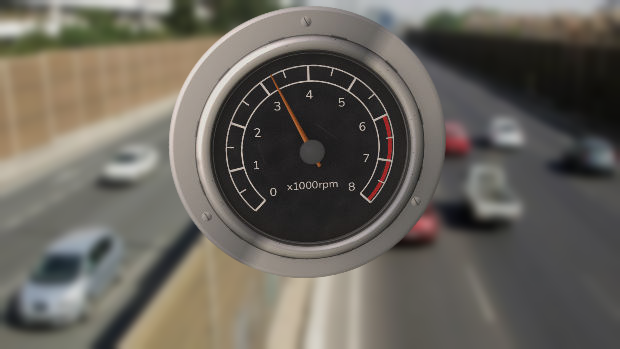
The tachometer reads **3250** rpm
